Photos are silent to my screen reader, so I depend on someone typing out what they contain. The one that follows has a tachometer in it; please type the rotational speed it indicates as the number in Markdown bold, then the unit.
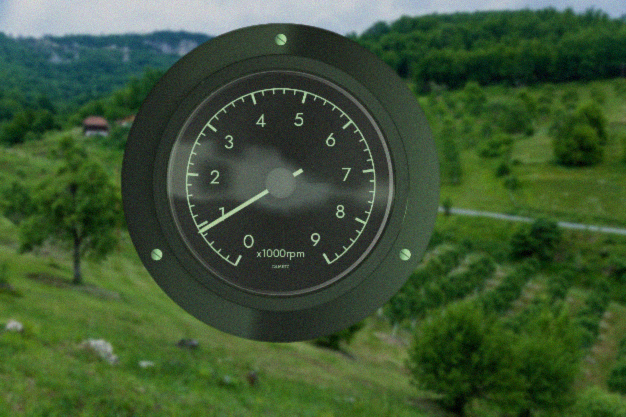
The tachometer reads **900** rpm
